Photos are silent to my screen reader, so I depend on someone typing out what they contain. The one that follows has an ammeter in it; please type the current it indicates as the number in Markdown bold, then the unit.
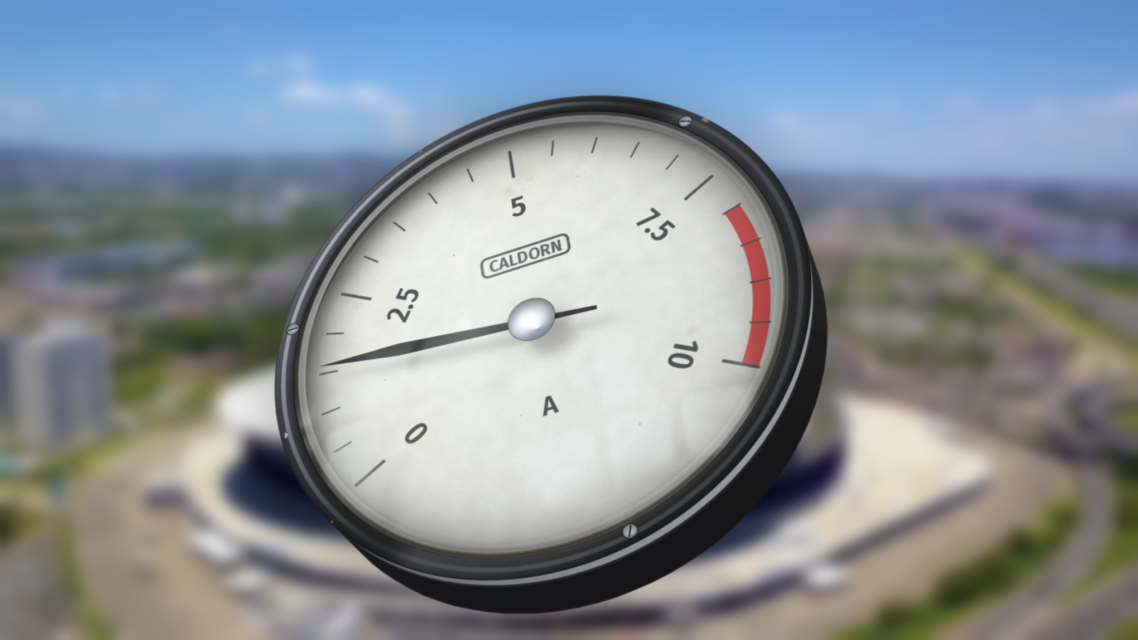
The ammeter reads **1.5** A
